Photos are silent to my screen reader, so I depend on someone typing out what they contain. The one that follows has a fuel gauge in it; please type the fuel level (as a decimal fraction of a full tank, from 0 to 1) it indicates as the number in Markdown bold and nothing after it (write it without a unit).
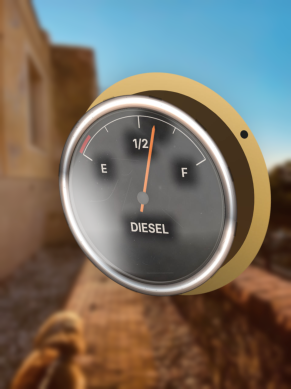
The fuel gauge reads **0.625**
